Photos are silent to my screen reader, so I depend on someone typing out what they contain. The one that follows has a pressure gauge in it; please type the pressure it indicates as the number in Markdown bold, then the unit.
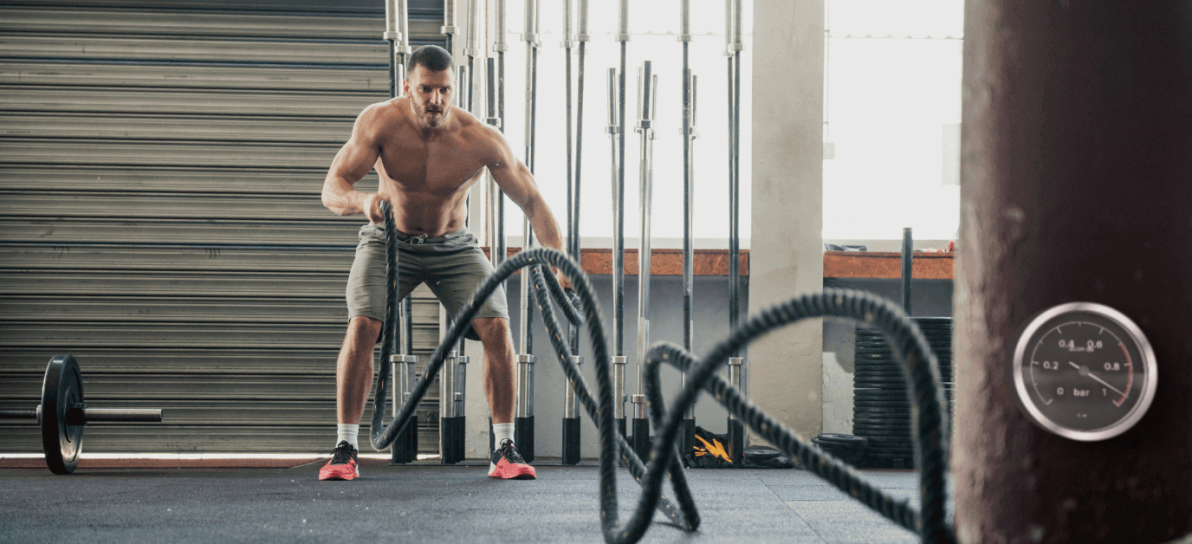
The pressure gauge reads **0.95** bar
